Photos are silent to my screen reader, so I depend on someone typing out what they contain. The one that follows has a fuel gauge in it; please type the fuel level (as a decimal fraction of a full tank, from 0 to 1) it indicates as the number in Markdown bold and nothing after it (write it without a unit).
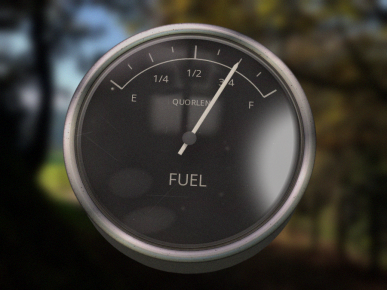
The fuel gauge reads **0.75**
